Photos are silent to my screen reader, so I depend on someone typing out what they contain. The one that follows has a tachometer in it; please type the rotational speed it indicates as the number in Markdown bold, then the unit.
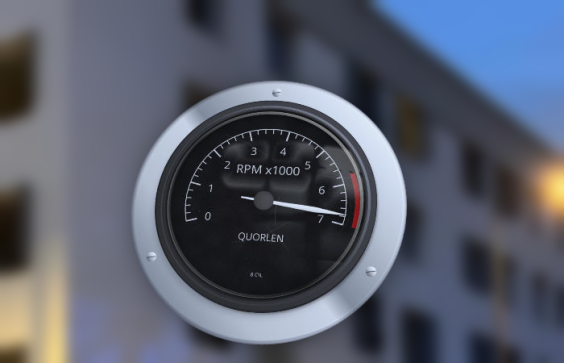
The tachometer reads **6800** rpm
